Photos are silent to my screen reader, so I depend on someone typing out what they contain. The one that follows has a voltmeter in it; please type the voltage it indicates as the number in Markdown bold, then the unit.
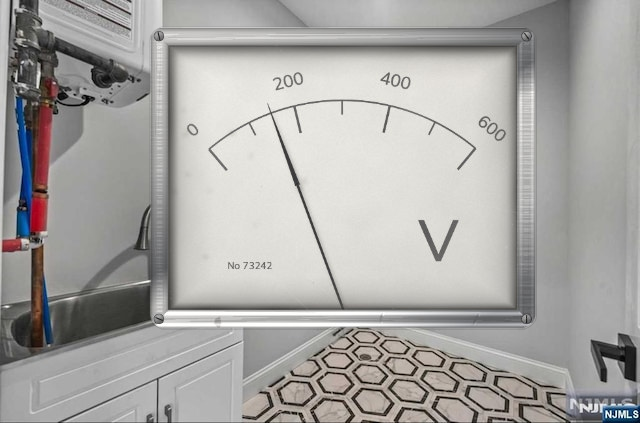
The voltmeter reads **150** V
